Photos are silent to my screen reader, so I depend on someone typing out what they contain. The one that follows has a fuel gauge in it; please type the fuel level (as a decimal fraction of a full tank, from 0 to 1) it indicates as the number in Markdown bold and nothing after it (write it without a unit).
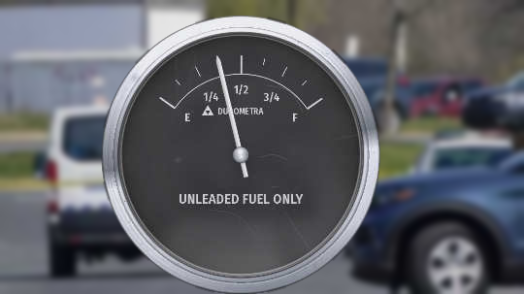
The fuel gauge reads **0.375**
